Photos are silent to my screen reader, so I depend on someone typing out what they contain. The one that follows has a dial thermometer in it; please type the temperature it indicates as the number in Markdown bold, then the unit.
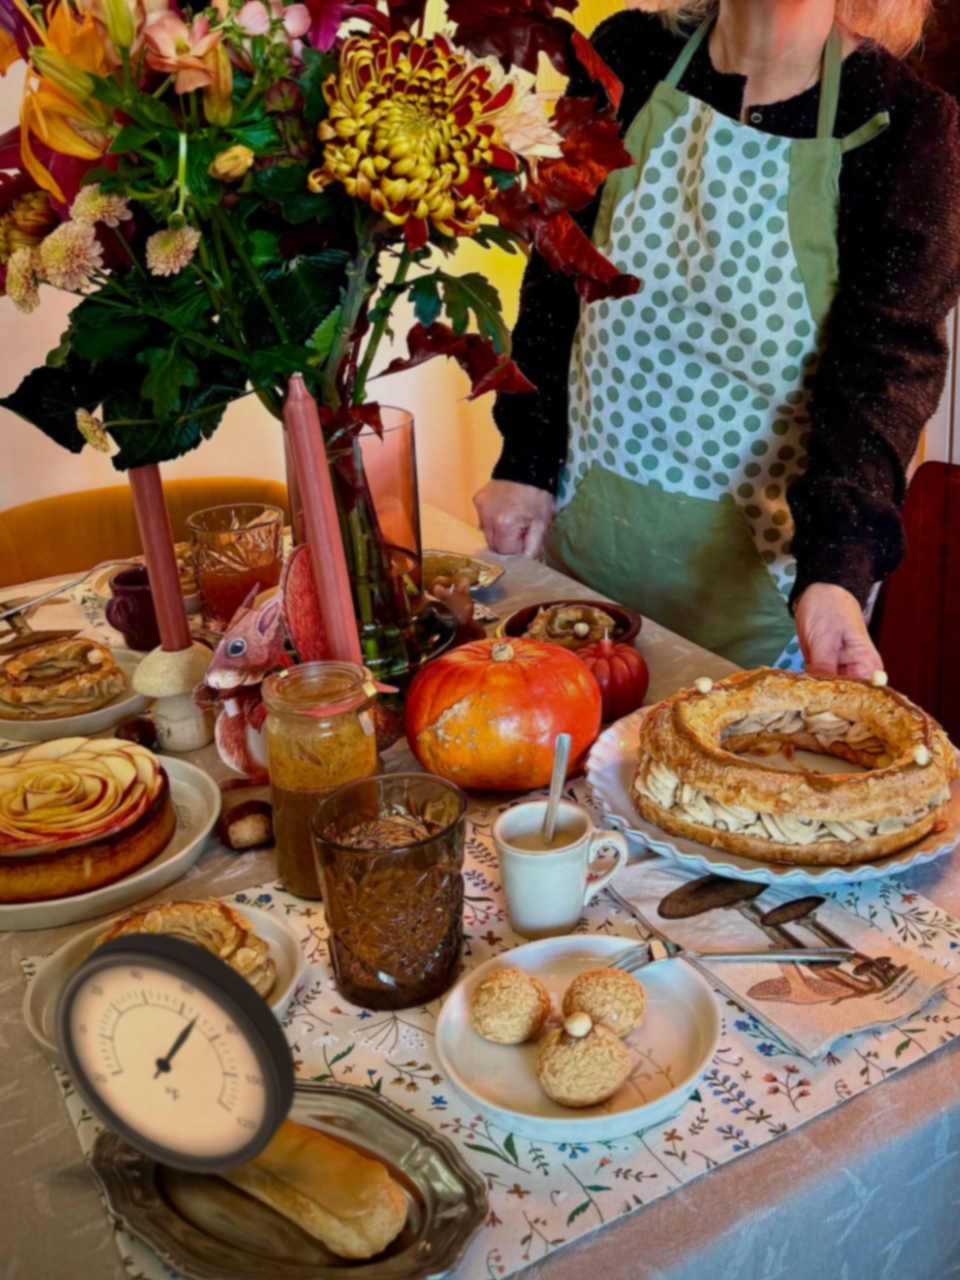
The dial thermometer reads **68** °F
